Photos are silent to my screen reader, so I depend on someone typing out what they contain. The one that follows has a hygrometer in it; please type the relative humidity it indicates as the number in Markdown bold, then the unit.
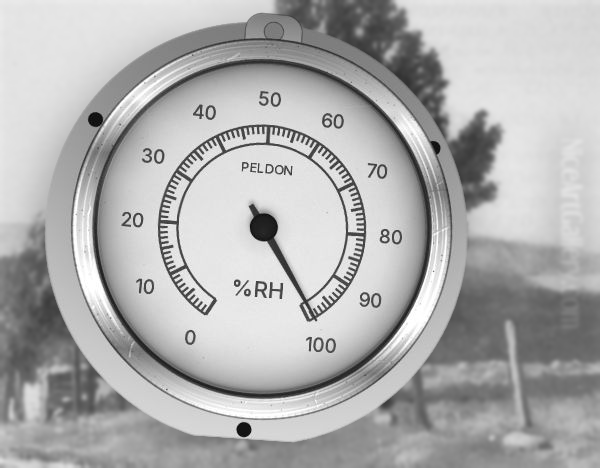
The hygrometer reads **99** %
